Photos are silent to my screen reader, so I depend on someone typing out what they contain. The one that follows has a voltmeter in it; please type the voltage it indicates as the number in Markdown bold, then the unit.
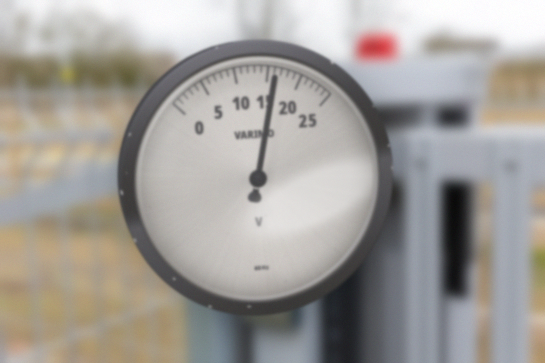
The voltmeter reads **16** V
